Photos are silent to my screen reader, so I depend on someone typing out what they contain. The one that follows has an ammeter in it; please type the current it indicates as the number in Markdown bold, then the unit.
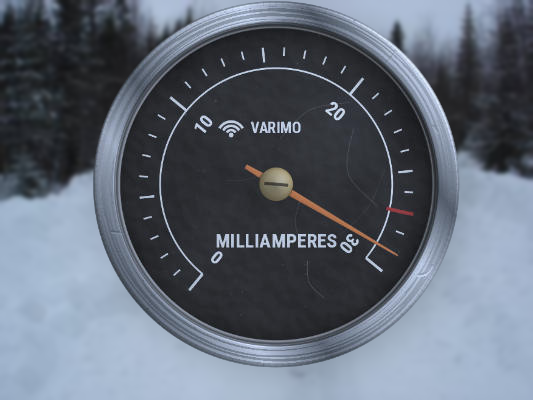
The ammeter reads **29** mA
